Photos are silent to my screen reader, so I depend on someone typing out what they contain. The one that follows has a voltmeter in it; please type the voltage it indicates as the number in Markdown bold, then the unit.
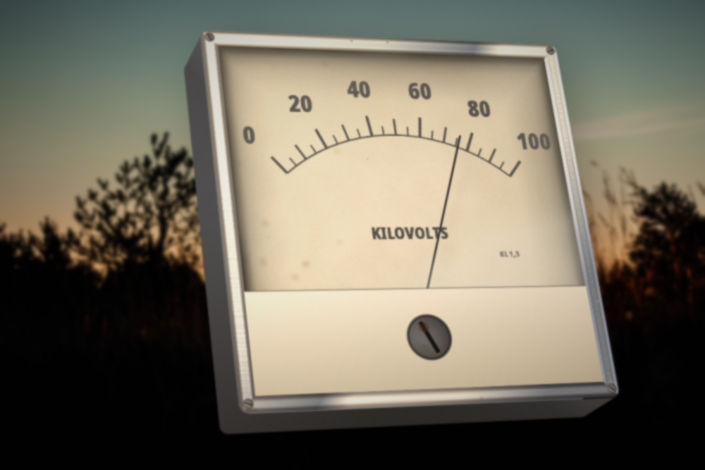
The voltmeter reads **75** kV
